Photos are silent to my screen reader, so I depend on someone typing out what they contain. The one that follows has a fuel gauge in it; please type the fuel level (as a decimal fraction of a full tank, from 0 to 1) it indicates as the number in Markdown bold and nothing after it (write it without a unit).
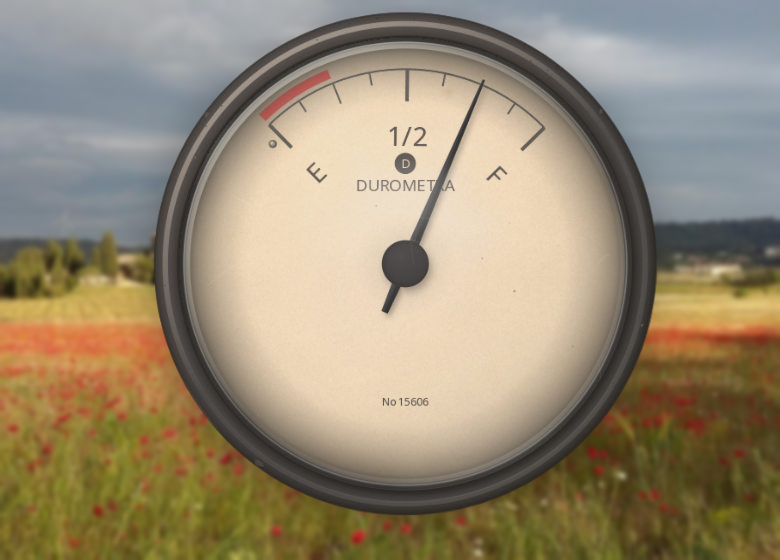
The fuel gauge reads **0.75**
